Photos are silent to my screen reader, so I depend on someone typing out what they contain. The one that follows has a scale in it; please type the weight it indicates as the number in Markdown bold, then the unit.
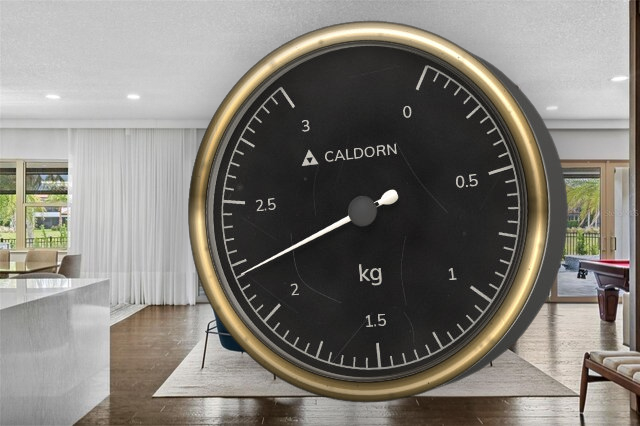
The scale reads **2.2** kg
